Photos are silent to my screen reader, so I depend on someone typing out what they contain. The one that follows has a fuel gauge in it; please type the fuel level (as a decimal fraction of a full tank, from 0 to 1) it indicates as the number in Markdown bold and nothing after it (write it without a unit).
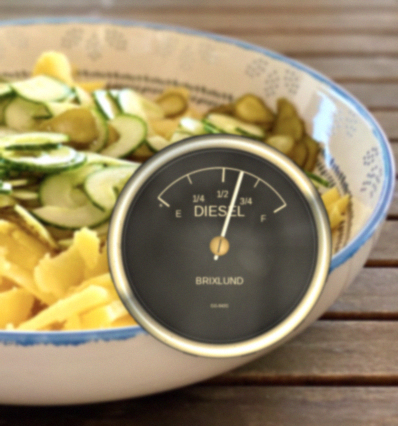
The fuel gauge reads **0.625**
